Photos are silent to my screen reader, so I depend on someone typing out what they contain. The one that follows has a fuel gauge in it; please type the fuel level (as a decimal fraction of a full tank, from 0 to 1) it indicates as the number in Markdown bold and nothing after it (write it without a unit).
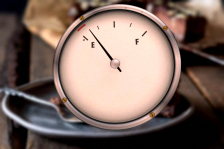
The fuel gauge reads **0.125**
